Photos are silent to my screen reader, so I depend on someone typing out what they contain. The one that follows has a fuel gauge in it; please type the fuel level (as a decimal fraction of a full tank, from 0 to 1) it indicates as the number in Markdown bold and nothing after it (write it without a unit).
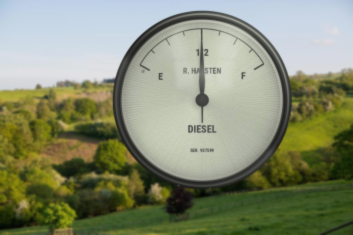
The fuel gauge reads **0.5**
